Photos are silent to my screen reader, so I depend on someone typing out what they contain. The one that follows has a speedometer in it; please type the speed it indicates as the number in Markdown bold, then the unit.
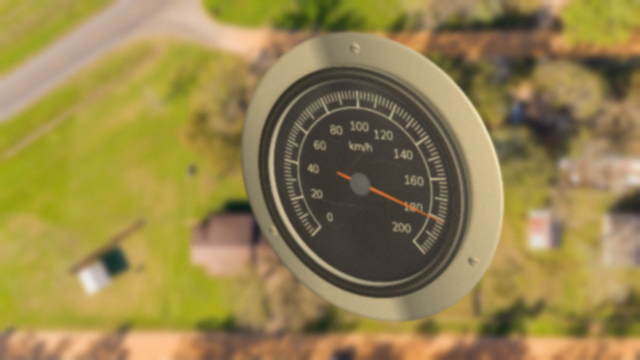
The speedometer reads **180** km/h
